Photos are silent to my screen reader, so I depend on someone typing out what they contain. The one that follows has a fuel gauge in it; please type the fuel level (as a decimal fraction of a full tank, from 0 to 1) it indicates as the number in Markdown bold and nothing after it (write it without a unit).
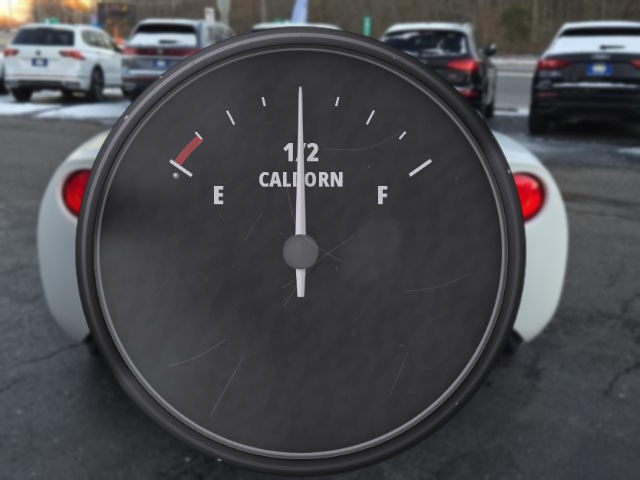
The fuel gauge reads **0.5**
